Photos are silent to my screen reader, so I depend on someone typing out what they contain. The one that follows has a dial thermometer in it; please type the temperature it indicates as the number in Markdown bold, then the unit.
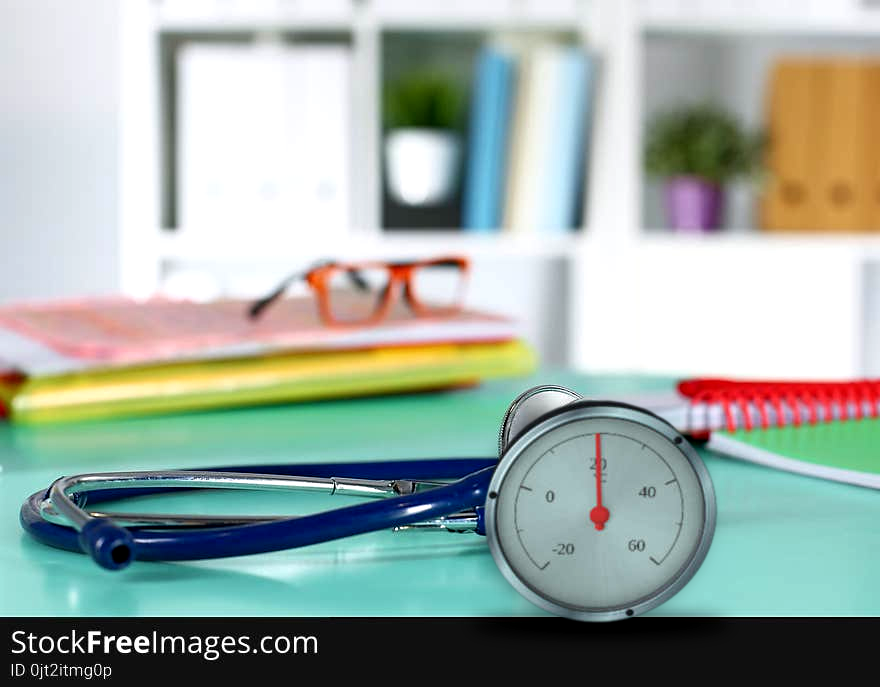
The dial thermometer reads **20** °C
